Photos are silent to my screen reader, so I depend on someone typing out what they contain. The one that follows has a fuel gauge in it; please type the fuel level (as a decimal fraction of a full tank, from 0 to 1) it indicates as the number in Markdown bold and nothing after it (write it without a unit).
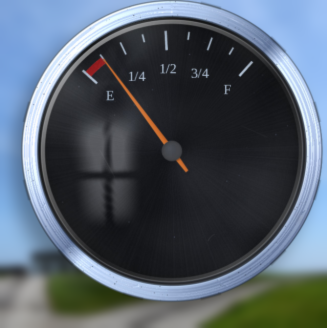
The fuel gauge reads **0.125**
